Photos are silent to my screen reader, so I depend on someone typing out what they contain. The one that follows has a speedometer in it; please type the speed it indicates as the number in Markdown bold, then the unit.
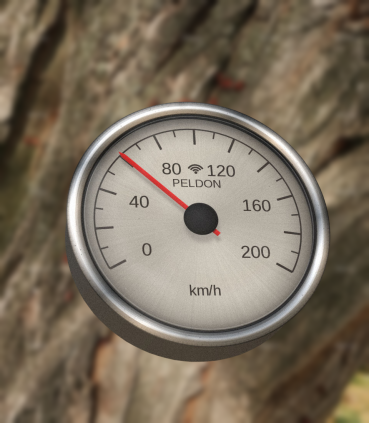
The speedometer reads **60** km/h
